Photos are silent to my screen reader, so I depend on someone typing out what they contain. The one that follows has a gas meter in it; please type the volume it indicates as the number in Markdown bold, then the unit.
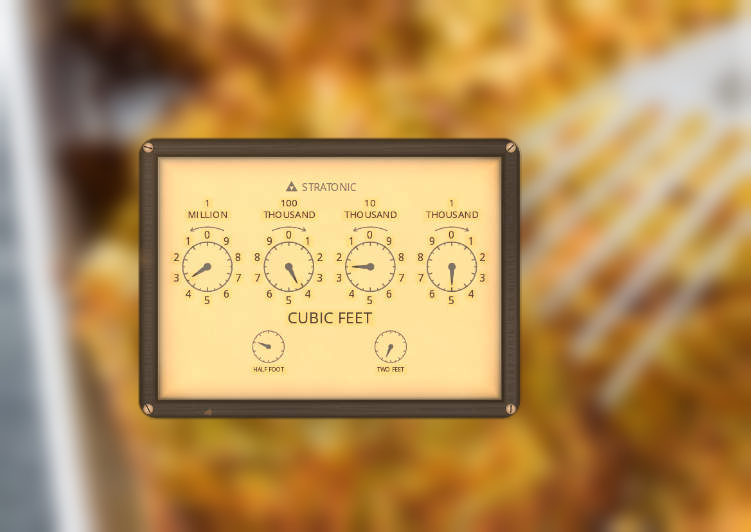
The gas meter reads **342500** ft³
